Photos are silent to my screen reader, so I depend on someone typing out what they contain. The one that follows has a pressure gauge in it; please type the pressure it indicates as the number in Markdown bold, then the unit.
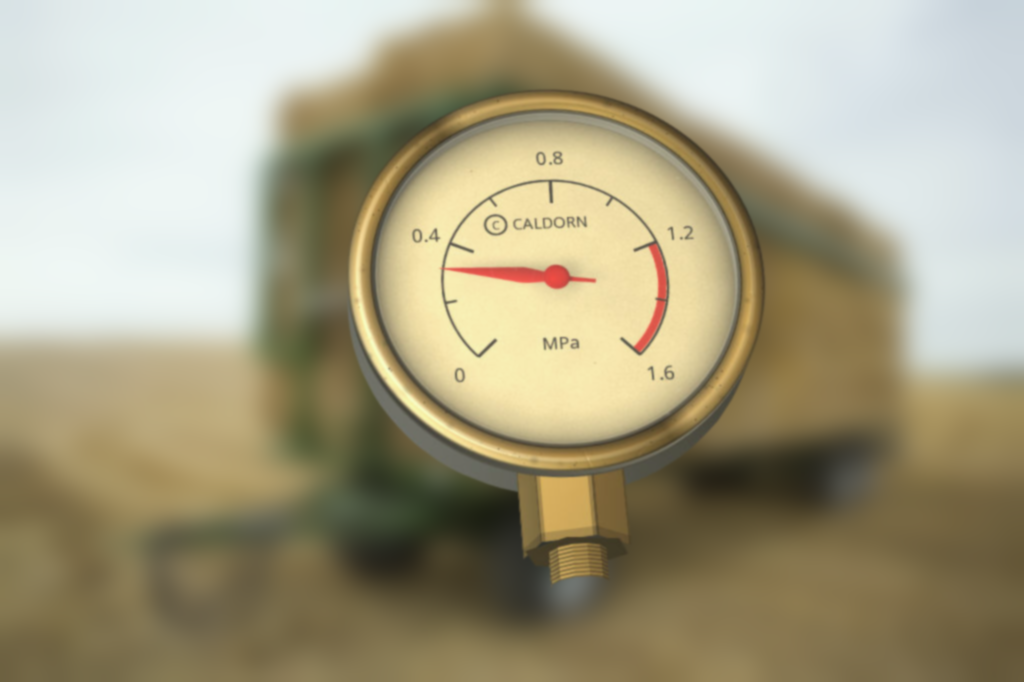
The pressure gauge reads **0.3** MPa
